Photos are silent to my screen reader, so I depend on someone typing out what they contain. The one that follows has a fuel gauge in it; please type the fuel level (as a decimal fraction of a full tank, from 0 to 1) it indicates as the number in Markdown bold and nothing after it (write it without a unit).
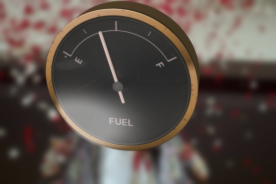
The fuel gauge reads **0.375**
